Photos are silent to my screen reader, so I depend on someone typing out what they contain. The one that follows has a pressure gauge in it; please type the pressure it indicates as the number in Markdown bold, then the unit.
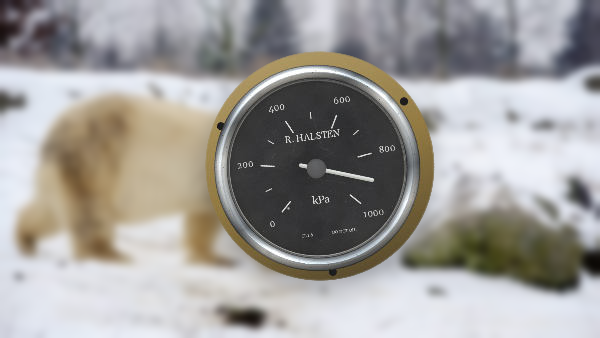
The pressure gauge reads **900** kPa
